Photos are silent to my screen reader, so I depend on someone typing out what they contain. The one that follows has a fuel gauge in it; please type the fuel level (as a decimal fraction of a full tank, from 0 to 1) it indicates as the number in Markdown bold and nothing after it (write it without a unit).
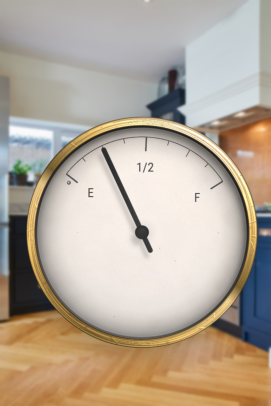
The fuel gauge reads **0.25**
